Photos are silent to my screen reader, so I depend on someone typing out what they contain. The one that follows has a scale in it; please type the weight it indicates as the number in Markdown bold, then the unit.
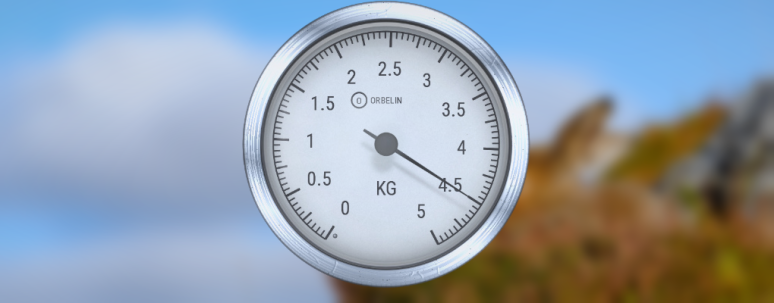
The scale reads **4.5** kg
